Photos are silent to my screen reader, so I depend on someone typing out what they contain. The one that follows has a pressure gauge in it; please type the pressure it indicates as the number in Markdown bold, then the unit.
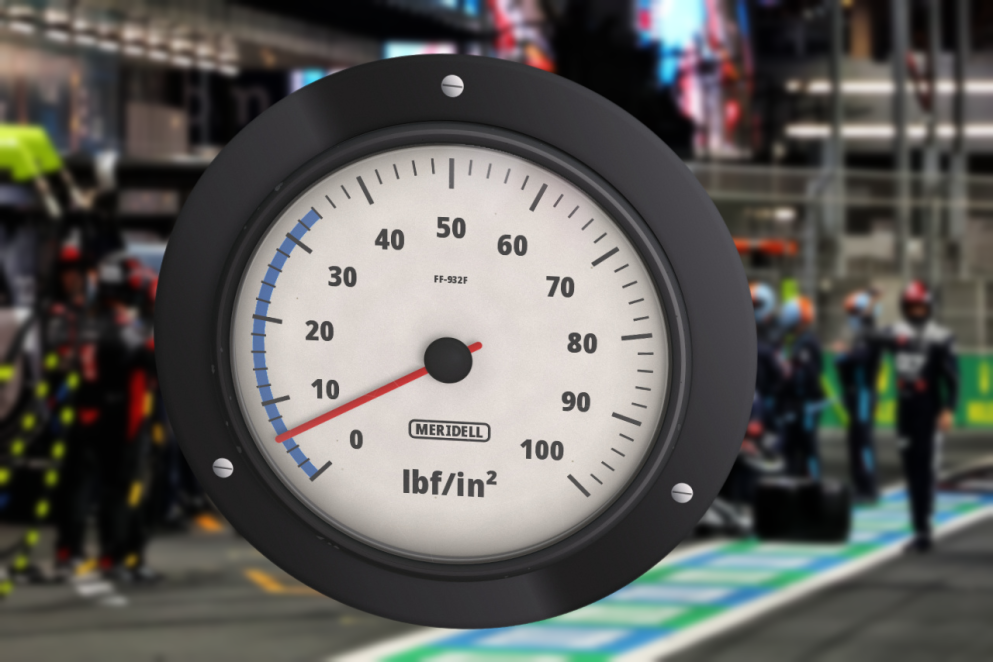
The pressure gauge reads **6** psi
